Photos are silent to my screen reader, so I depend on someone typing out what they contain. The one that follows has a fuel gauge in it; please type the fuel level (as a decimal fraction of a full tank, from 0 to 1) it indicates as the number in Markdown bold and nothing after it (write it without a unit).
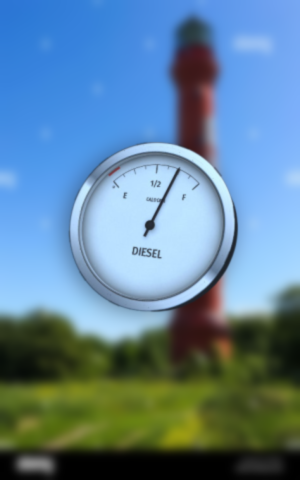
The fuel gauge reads **0.75**
